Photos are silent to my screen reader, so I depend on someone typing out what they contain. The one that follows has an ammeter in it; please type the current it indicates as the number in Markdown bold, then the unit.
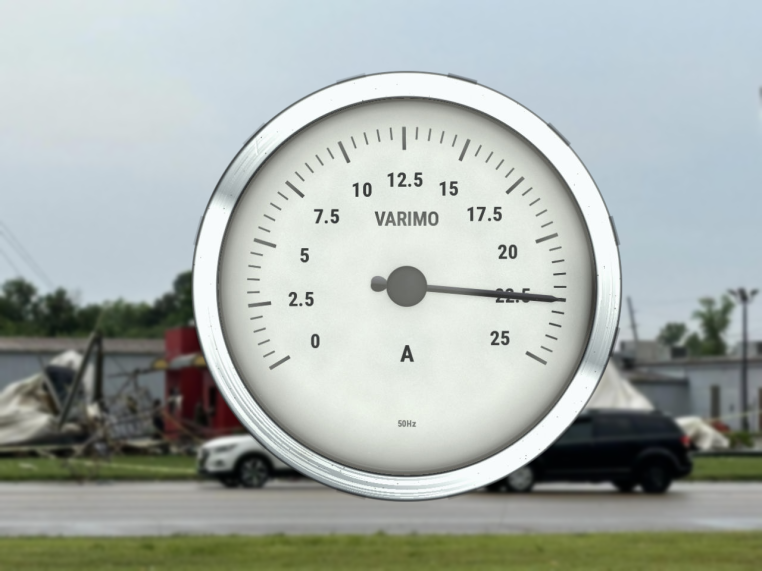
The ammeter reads **22.5** A
